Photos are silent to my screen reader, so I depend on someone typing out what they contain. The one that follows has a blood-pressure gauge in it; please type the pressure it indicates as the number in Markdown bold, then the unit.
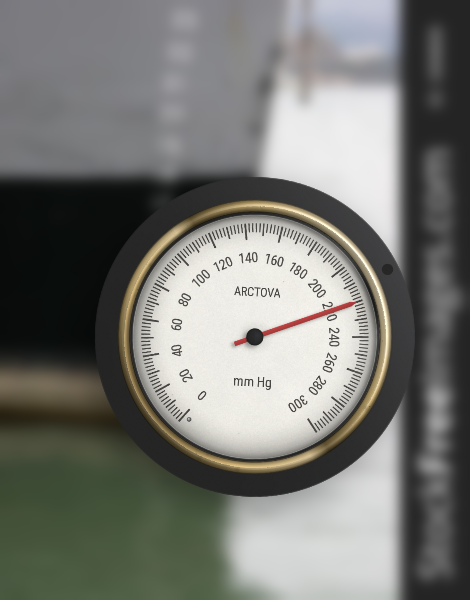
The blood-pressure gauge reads **220** mmHg
